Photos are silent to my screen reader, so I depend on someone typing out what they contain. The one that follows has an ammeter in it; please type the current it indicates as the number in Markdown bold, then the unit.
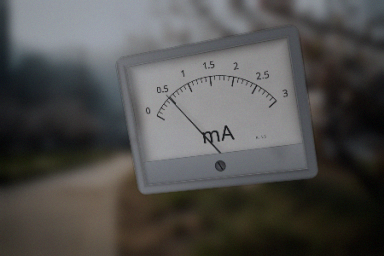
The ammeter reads **0.5** mA
